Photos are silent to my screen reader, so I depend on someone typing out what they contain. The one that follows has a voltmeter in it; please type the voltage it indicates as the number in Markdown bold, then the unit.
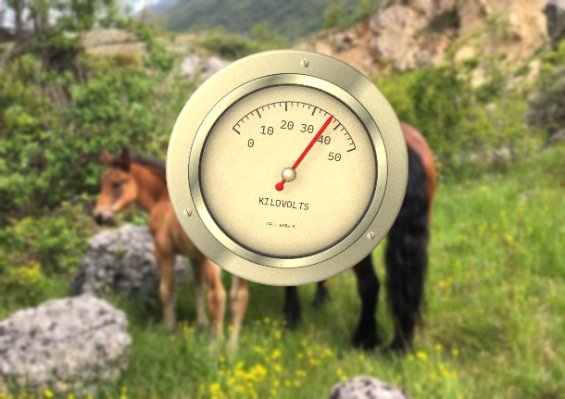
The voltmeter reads **36** kV
